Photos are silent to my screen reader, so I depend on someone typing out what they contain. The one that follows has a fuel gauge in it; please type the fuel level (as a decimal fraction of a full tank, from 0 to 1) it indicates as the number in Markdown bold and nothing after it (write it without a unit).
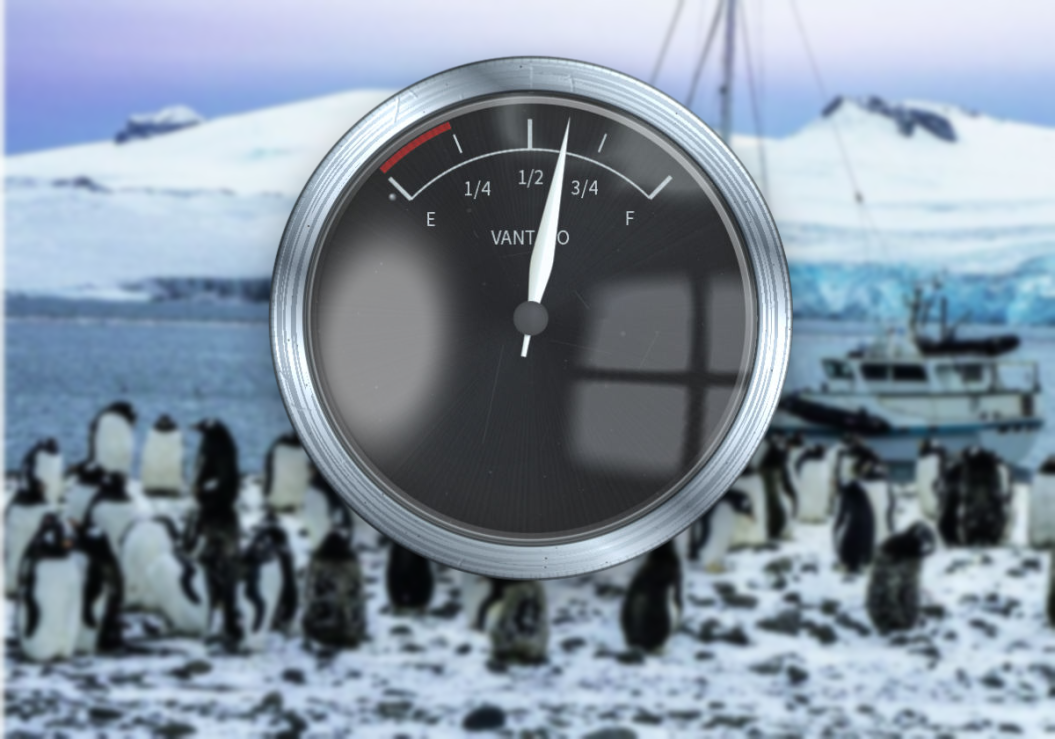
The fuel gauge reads **0.625**
